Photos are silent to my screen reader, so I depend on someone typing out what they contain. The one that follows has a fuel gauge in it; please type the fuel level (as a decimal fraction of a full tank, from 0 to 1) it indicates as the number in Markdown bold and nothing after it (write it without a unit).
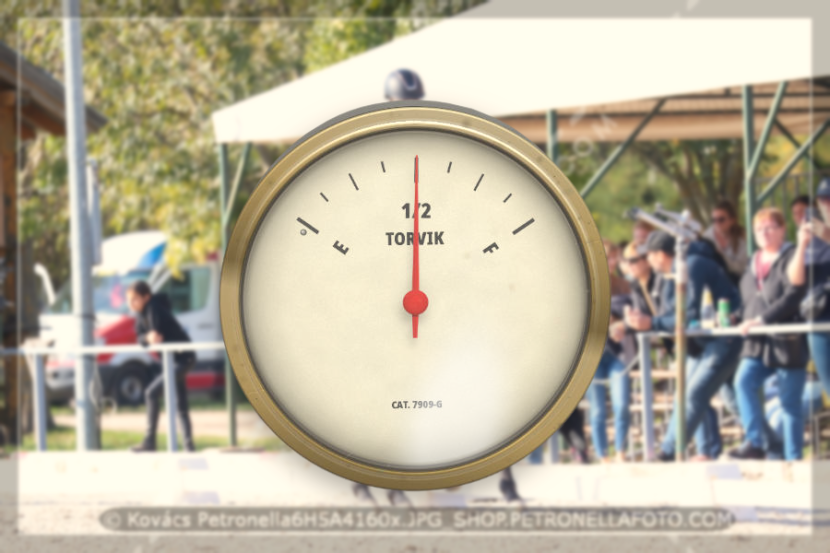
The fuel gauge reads **0.5**
